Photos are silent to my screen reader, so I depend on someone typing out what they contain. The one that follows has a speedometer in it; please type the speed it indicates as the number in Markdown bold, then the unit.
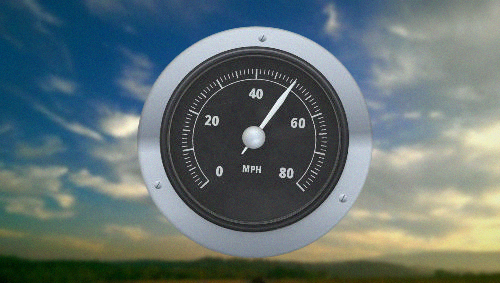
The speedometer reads **50** mph
